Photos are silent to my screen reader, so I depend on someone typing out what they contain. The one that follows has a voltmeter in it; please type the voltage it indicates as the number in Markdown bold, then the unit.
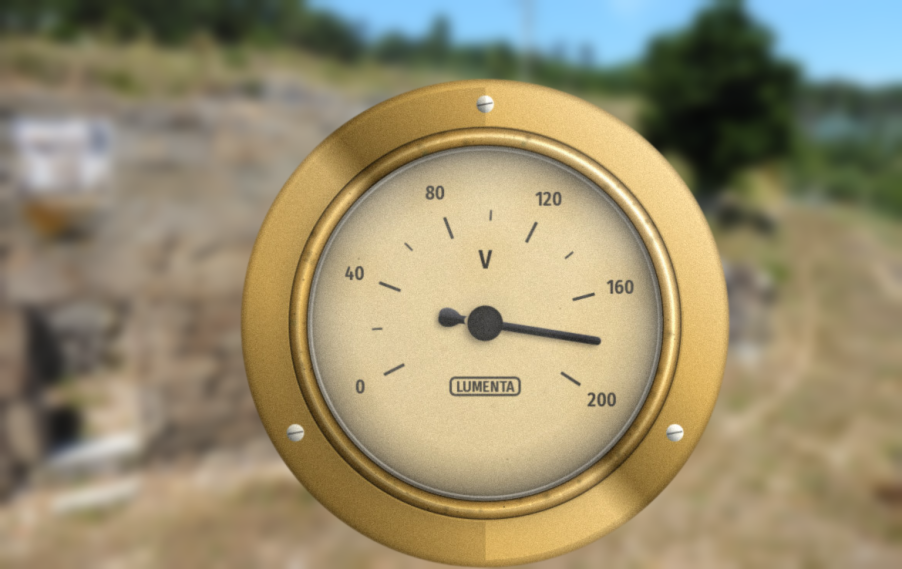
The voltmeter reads **180** V
